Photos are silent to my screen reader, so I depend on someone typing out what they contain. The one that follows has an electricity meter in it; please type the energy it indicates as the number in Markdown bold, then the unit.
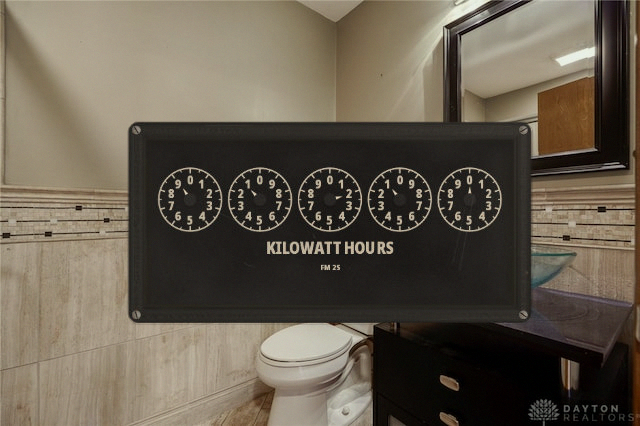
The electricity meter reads **91210** kWh
